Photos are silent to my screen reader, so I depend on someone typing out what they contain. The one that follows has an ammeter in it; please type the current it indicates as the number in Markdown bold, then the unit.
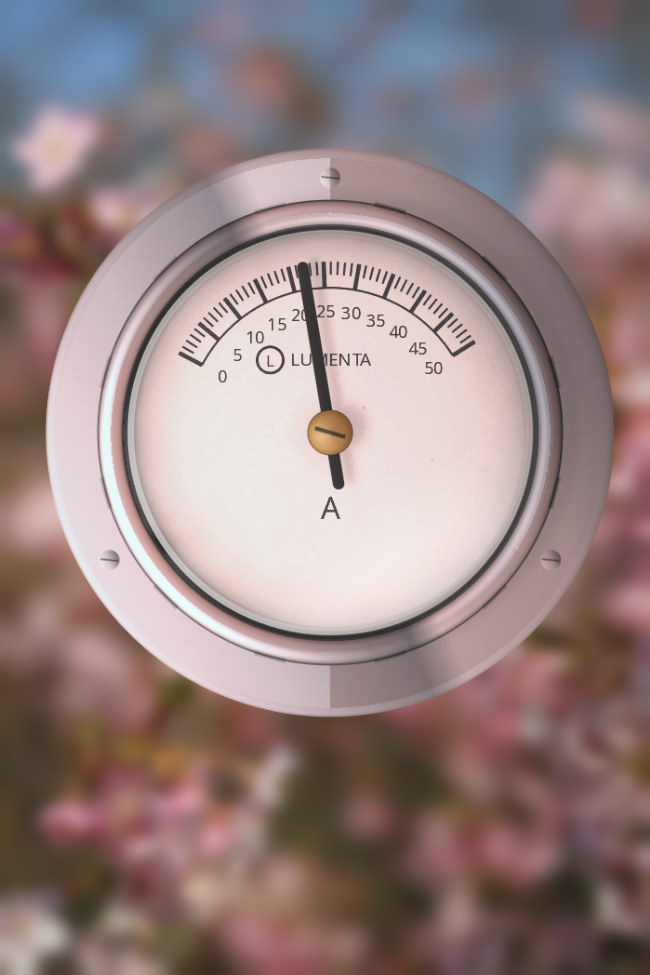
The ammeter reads **22** A
